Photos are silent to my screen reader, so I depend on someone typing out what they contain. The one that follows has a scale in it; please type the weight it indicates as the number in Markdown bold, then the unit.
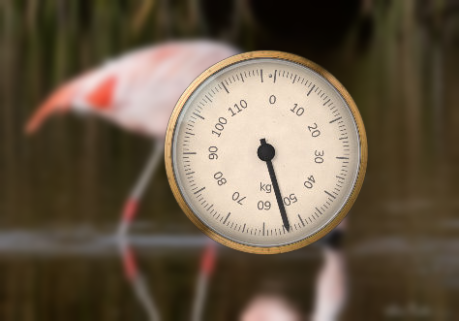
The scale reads **54** kg
